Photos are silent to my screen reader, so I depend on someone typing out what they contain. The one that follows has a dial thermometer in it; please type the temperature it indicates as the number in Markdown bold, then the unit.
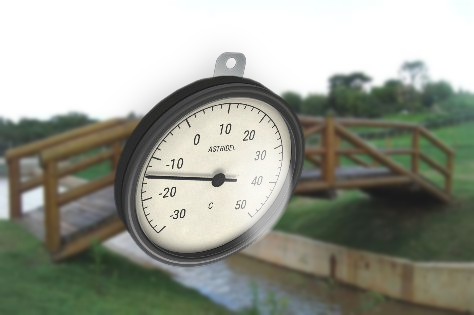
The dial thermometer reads **-14** °C
